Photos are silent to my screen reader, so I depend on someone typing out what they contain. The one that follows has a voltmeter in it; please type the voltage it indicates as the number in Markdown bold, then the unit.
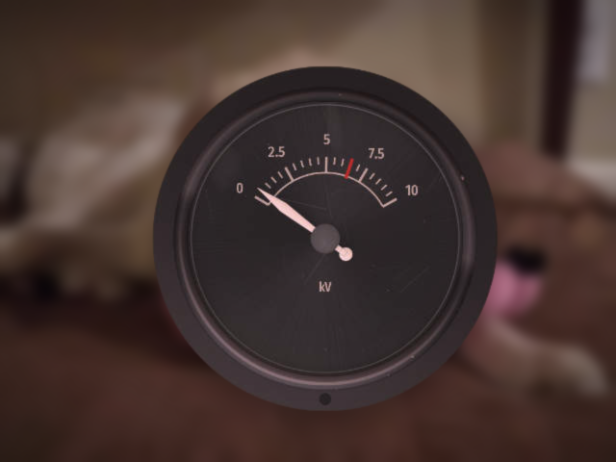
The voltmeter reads **0.5** kV
